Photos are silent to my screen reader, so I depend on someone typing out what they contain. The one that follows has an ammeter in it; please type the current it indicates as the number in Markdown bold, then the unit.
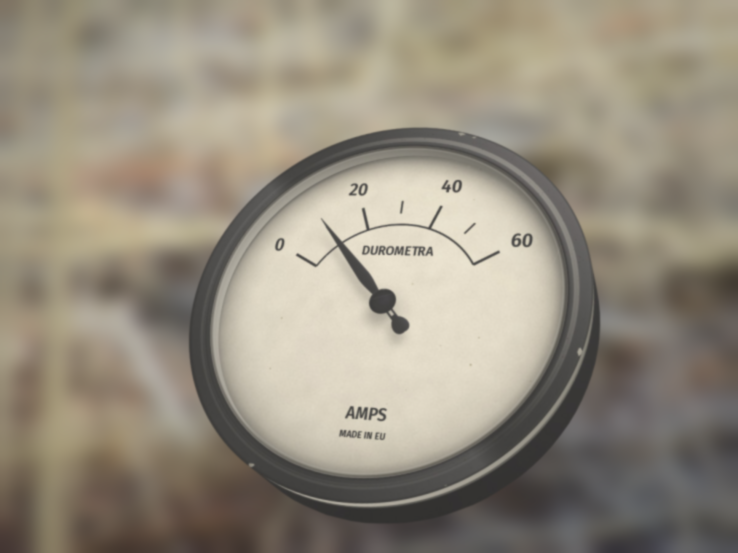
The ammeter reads **10** A
